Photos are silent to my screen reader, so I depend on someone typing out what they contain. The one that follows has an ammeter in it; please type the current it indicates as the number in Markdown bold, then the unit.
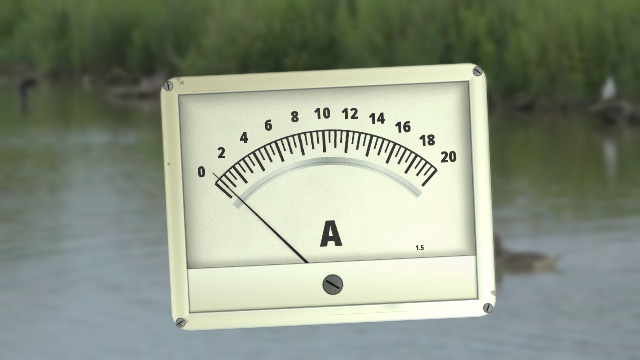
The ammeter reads **0.5** A
